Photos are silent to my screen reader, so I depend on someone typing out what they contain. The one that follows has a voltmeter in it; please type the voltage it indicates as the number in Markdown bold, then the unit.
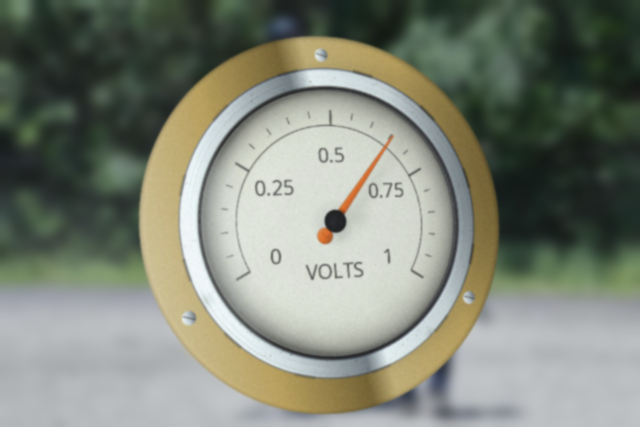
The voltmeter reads **0.65** V
